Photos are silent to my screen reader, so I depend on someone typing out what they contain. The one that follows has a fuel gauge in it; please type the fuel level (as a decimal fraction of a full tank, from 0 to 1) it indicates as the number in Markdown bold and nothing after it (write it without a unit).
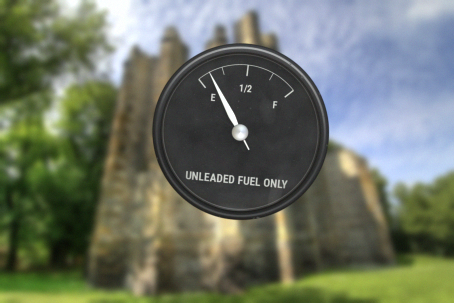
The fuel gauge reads **0.125**
